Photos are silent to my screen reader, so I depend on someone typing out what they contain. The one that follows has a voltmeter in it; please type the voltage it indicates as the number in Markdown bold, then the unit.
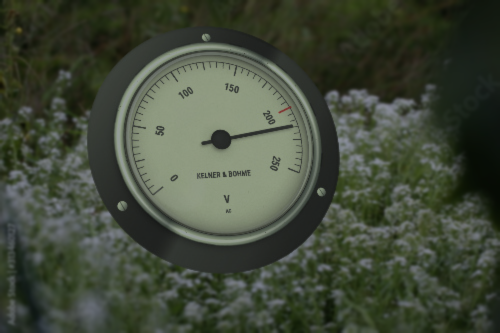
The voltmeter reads **215** V
